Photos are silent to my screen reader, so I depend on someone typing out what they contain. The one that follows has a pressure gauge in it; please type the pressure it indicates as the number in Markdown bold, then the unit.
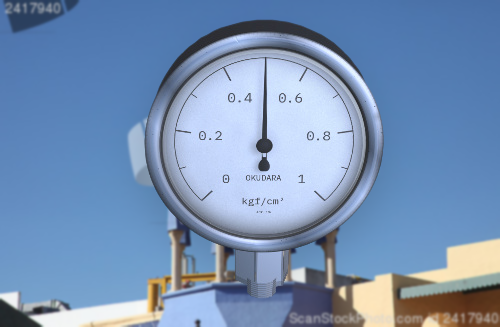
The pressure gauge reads **0.5** kg/cm²
